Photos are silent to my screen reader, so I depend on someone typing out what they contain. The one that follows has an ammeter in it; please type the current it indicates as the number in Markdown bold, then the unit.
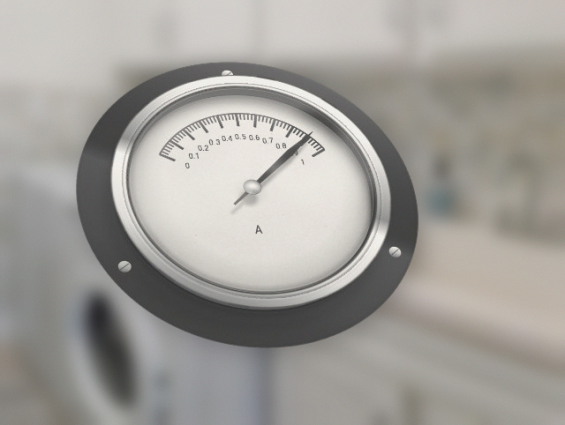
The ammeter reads **0.9** A
